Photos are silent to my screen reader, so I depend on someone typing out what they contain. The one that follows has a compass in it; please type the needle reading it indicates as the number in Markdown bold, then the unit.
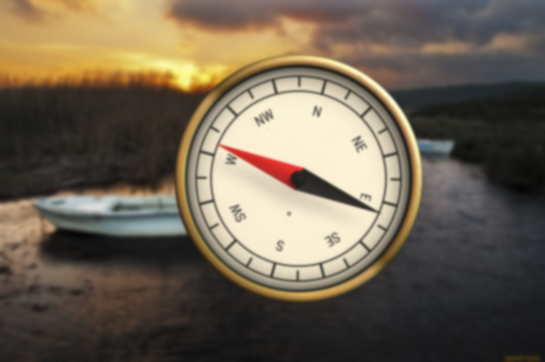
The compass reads **277.5** °
